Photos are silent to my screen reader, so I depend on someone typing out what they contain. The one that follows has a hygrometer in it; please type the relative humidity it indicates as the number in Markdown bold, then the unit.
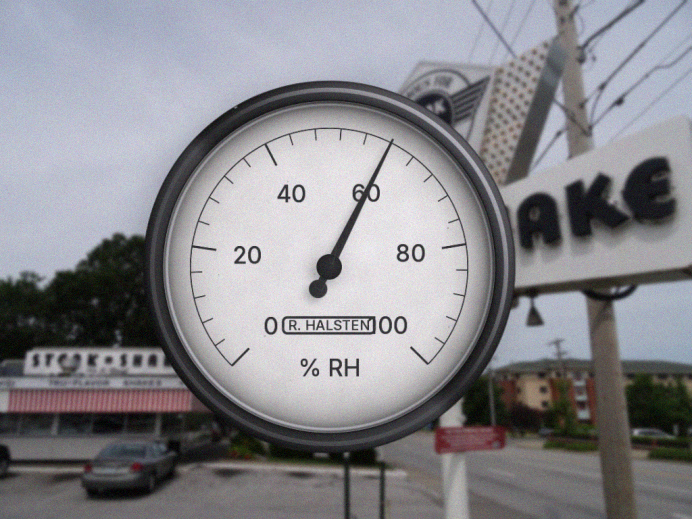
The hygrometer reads **60** %
